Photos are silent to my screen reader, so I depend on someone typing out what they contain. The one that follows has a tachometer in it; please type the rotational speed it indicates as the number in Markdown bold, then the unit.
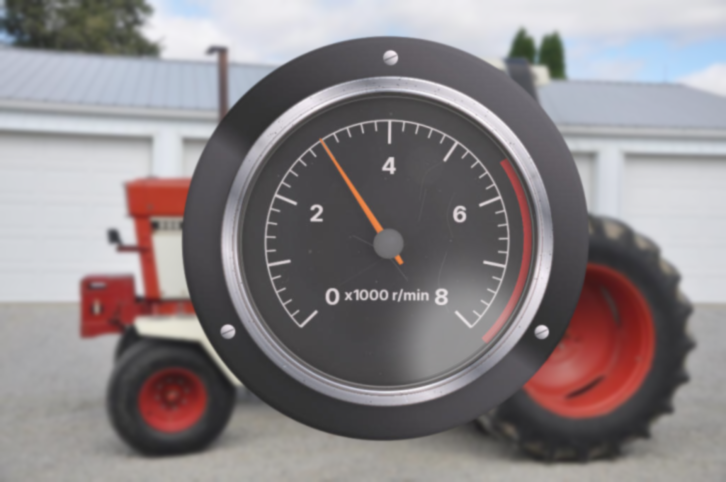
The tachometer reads **3000** rpm
